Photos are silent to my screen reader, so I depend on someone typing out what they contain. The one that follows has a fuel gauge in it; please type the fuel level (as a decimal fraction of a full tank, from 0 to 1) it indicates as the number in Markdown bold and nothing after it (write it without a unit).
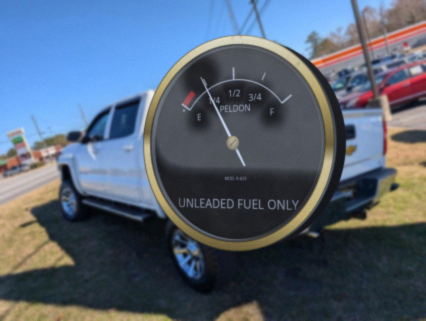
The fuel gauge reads **0.25**
